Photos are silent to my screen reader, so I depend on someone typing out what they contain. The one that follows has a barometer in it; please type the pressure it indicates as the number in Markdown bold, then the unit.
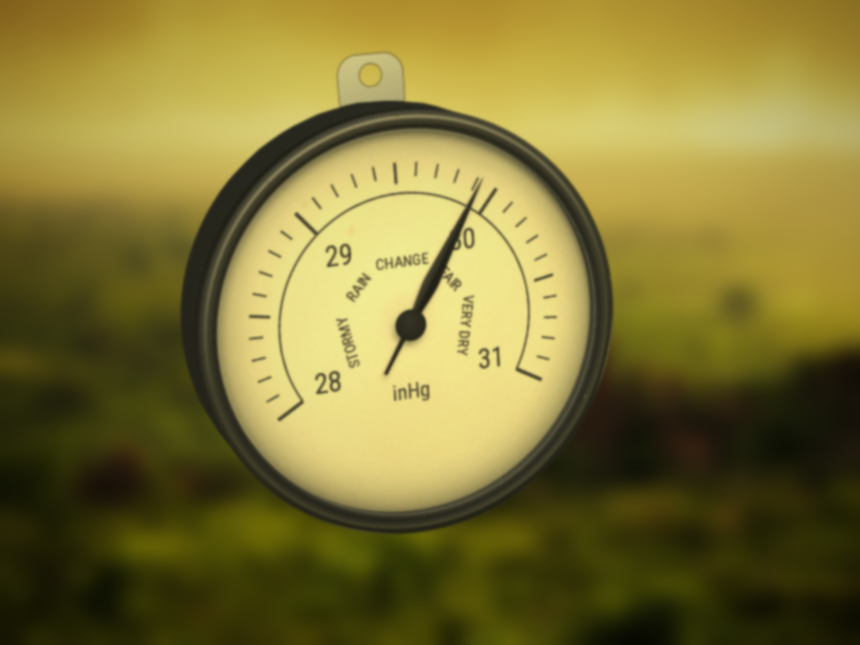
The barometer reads **29.9** inHg
